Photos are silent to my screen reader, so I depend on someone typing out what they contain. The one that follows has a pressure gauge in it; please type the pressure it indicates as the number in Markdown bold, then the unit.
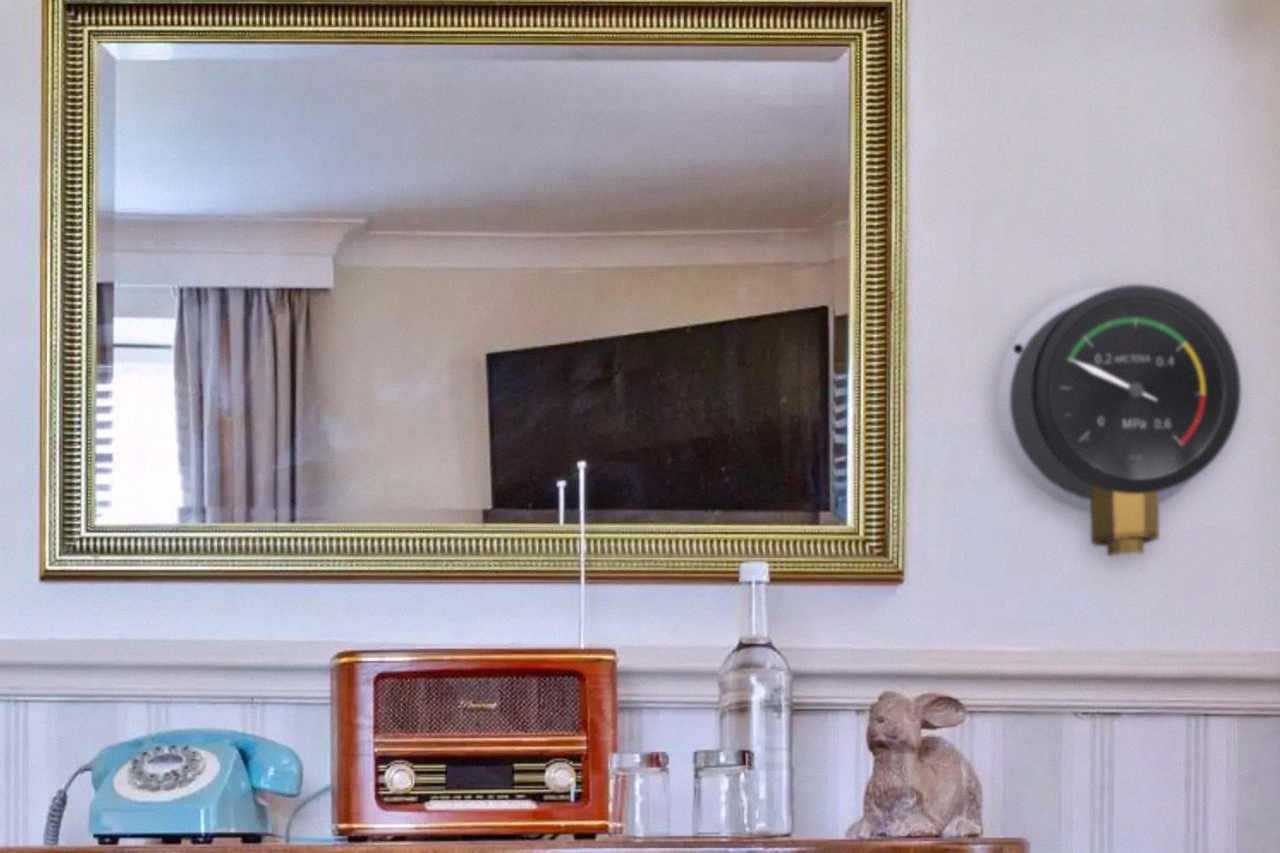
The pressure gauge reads **0.15** MPa
